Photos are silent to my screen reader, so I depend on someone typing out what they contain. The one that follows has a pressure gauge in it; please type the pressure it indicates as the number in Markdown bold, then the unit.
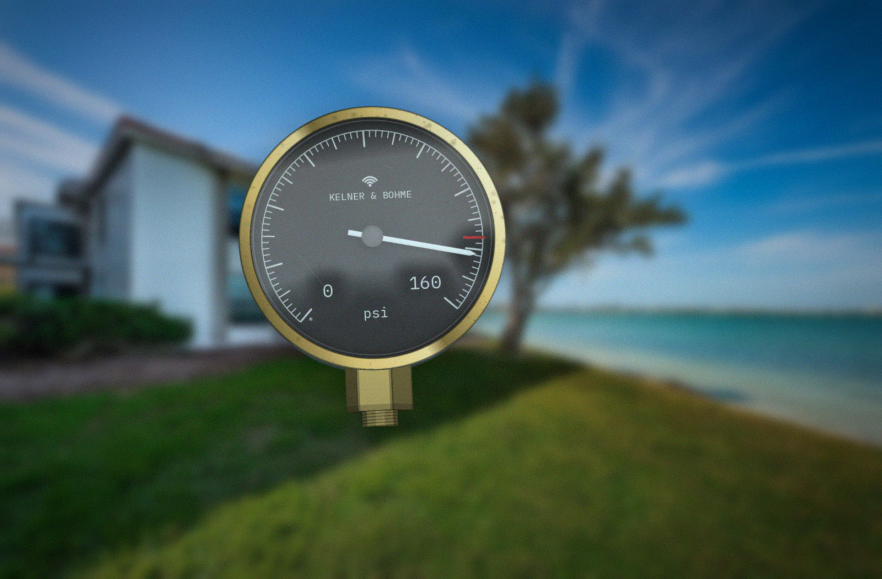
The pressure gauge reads **142** psi
